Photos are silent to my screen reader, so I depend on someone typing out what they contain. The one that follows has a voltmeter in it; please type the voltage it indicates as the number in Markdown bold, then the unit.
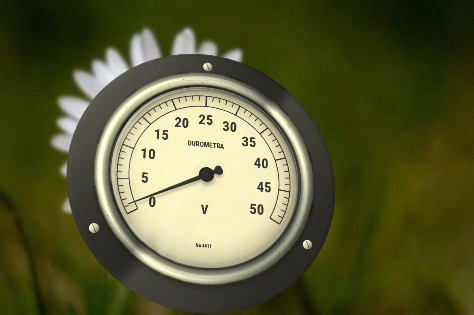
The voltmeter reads **1** V
